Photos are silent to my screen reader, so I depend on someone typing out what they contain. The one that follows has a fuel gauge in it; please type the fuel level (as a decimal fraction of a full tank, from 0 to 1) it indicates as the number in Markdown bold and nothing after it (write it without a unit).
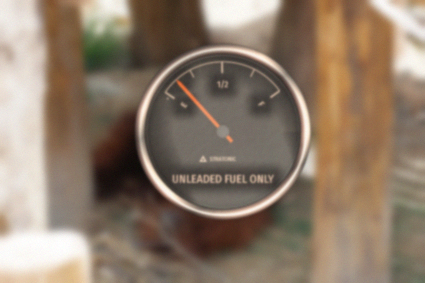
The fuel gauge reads **0.125**
